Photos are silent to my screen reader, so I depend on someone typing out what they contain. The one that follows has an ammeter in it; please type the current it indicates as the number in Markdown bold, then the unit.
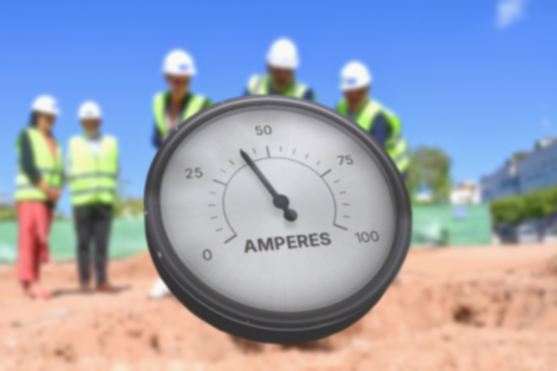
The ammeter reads **40** A
